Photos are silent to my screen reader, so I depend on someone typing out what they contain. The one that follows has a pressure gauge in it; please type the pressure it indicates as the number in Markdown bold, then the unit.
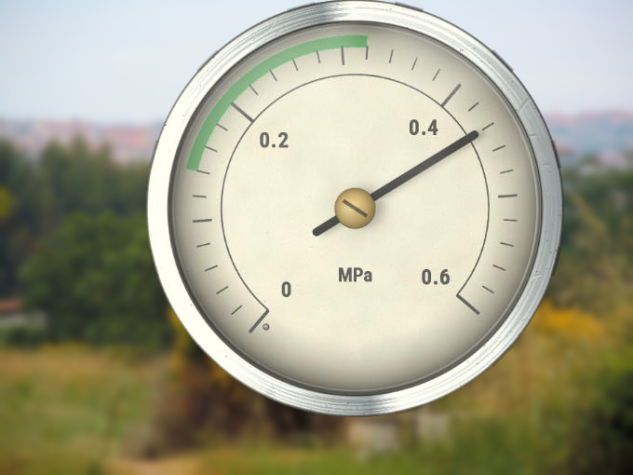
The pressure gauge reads **0.44** MPa
